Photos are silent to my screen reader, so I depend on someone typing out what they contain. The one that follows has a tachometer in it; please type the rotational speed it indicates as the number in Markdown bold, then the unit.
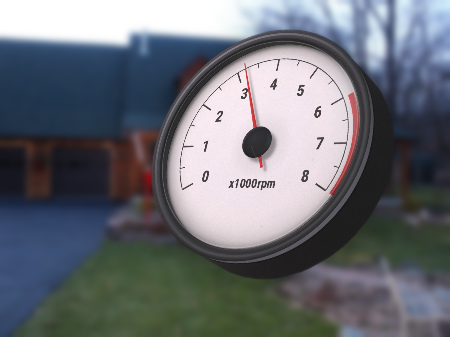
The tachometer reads **3250** rpm
